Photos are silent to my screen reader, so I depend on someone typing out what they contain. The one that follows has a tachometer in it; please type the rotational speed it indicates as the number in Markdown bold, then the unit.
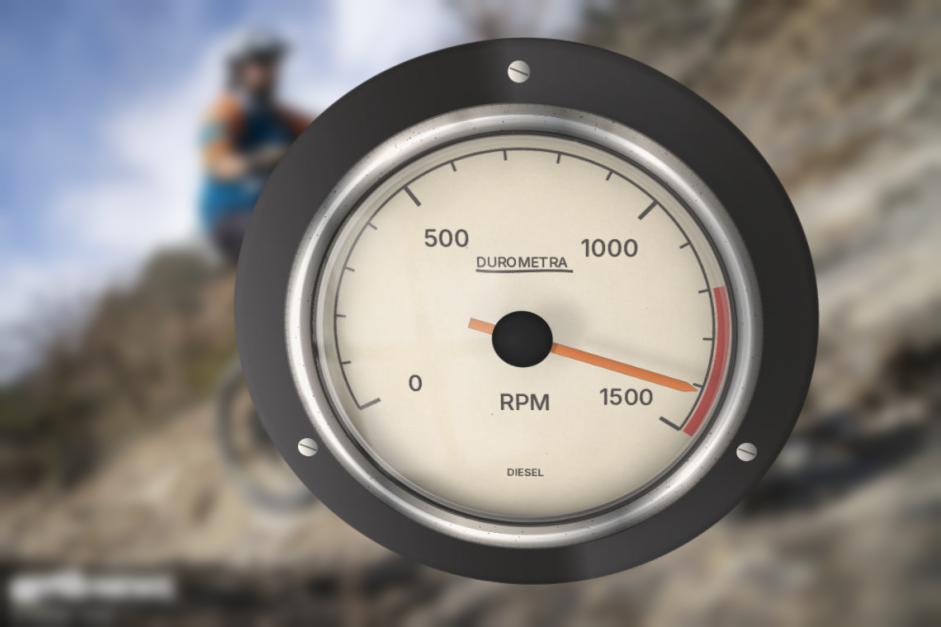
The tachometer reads **1400** rpm
